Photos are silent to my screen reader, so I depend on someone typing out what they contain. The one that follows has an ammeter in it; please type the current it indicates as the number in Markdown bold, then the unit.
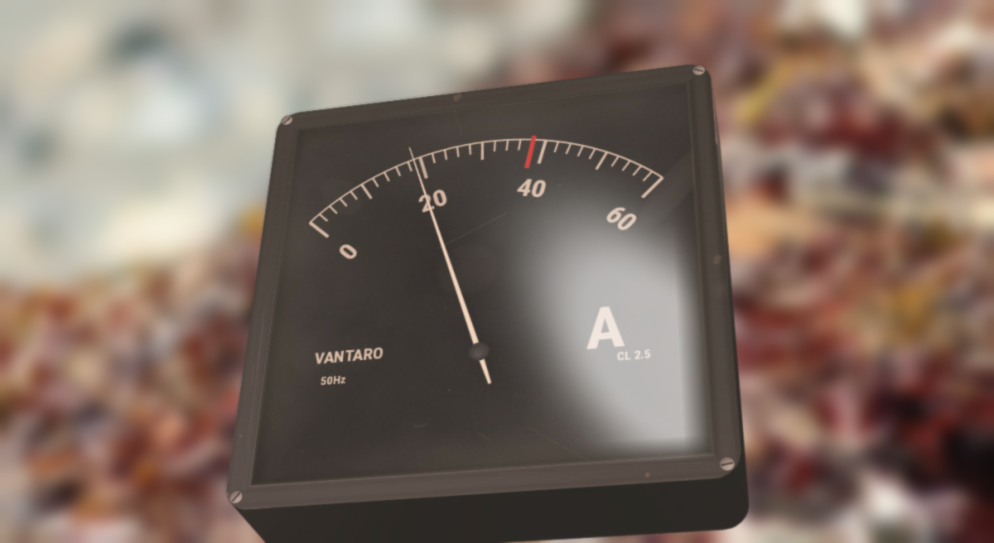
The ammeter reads **19** A
